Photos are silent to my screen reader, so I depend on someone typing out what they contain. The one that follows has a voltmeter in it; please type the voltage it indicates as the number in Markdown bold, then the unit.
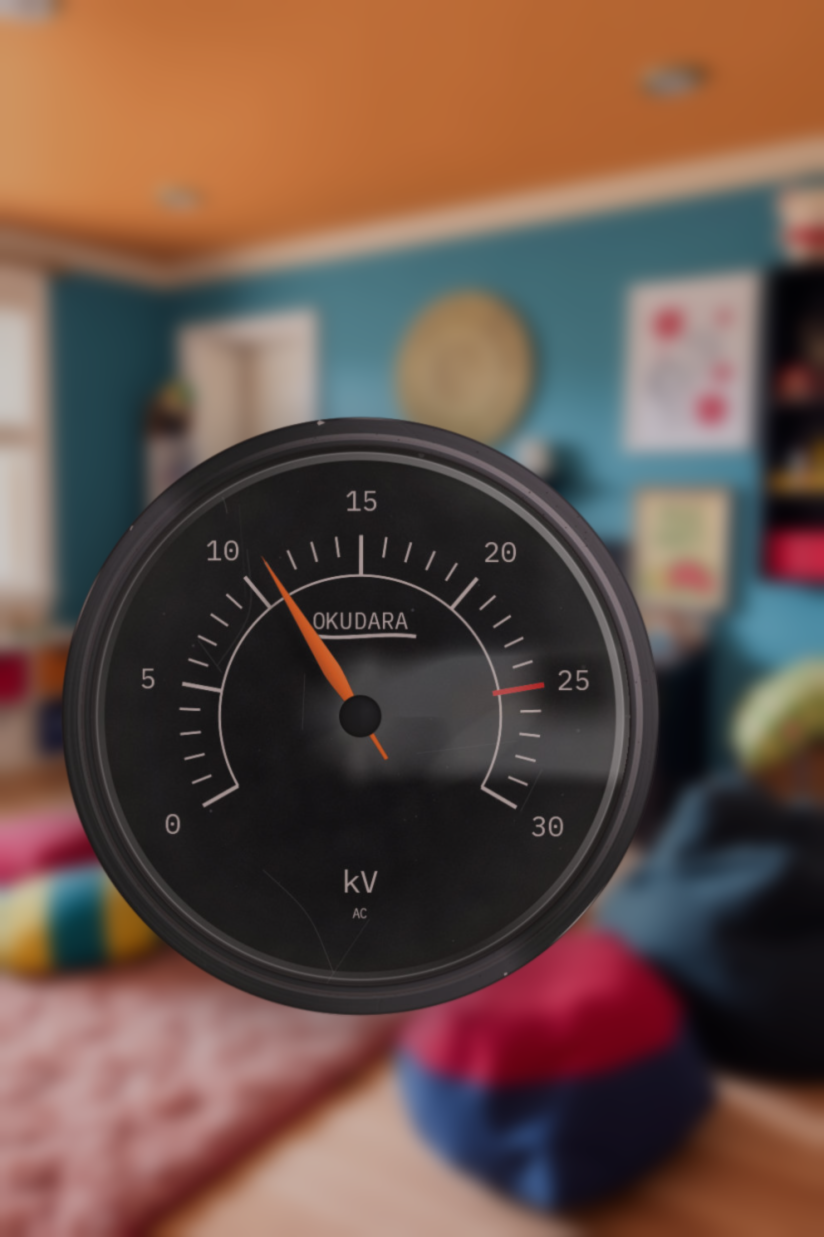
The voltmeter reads **11** kV
